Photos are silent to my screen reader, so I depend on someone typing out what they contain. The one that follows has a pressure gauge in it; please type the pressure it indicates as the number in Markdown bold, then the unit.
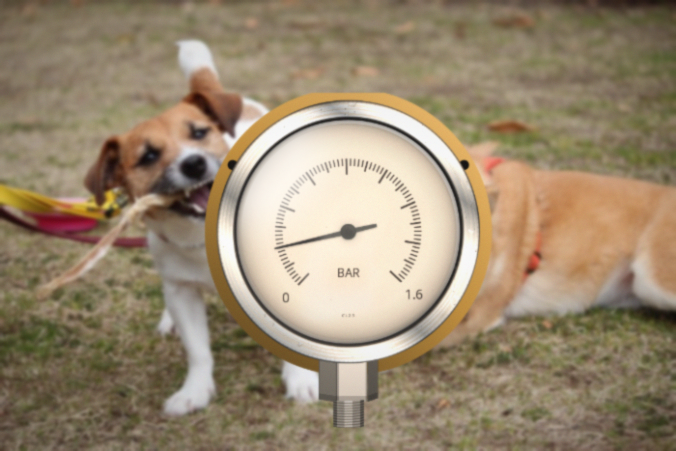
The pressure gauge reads **0.2** bar
